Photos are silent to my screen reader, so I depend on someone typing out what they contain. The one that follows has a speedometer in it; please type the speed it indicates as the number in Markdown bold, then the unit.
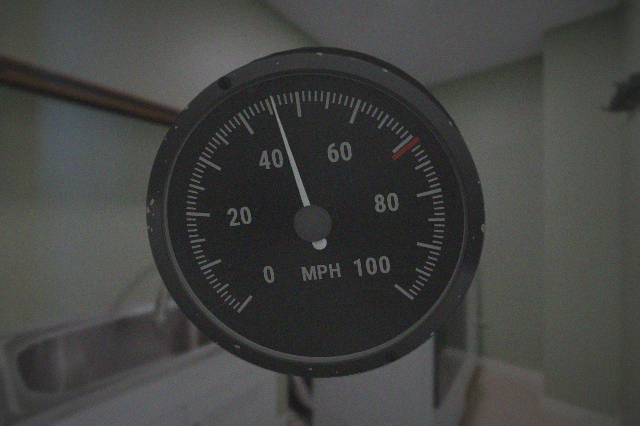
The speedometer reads **46** mph
